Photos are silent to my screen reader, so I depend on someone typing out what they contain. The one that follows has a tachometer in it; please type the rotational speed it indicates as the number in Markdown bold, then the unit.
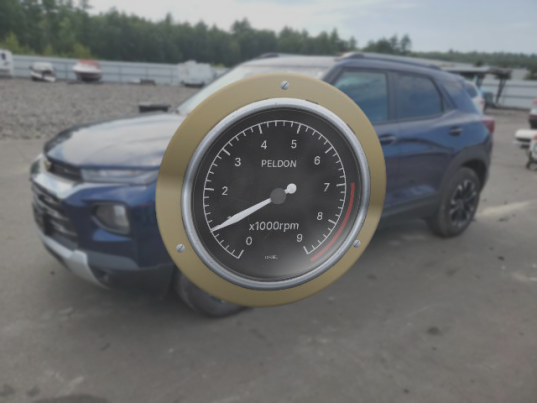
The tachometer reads **1000** rpm
